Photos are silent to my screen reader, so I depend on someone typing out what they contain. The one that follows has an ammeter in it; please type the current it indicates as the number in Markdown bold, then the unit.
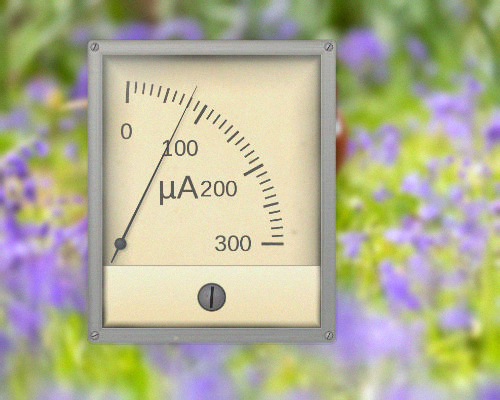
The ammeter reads **80** µA
